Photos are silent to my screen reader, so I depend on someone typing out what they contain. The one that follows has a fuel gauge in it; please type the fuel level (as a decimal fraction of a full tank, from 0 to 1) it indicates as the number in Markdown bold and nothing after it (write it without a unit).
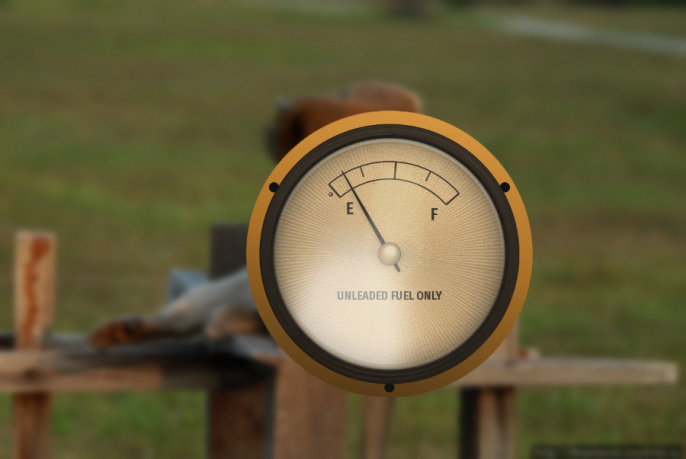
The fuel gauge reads **0.125**
